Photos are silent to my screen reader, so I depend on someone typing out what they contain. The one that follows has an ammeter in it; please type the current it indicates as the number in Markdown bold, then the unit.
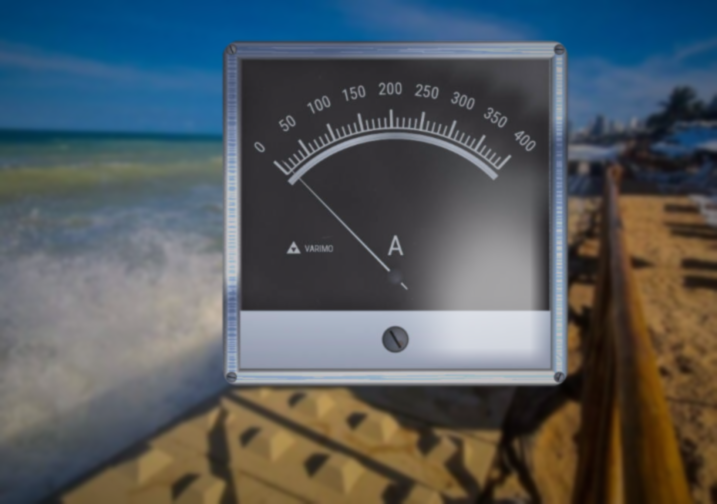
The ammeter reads **10** A
